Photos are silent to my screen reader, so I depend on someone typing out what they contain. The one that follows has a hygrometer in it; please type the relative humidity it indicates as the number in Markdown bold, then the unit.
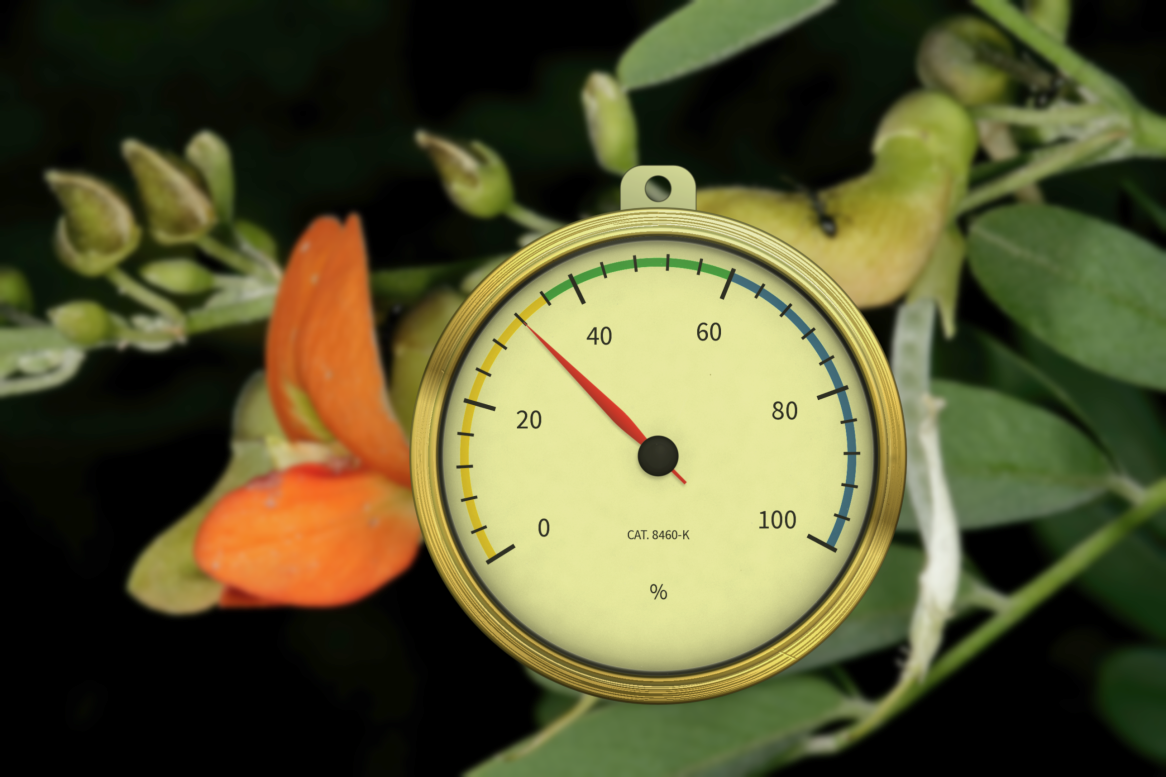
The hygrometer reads **32** %
